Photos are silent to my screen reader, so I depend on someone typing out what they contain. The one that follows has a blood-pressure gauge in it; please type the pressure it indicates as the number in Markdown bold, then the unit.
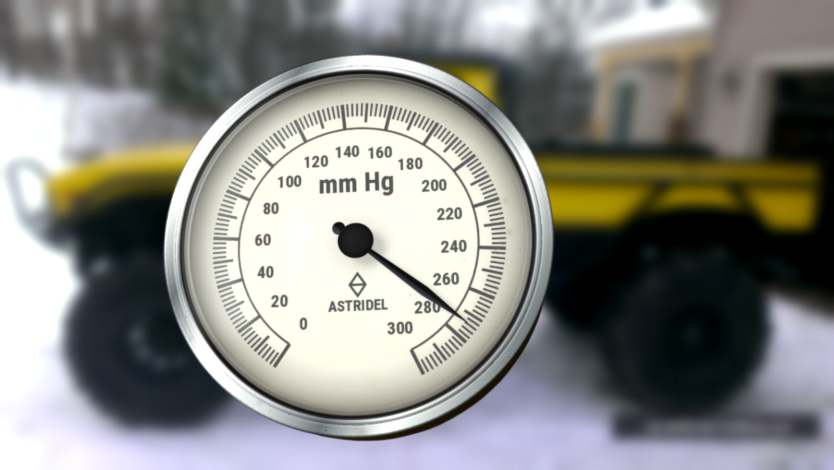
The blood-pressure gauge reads **274** mmHg
